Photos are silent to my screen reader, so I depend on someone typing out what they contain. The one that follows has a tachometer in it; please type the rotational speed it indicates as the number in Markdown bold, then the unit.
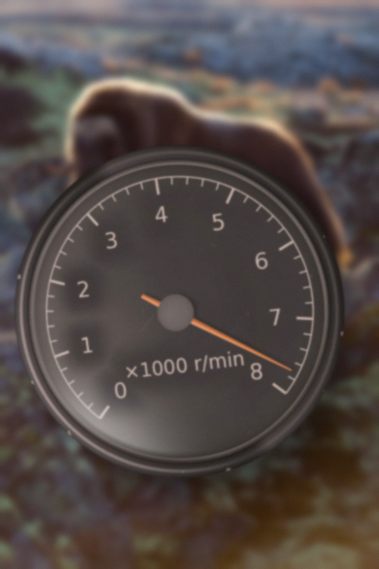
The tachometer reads **7700** rpm
